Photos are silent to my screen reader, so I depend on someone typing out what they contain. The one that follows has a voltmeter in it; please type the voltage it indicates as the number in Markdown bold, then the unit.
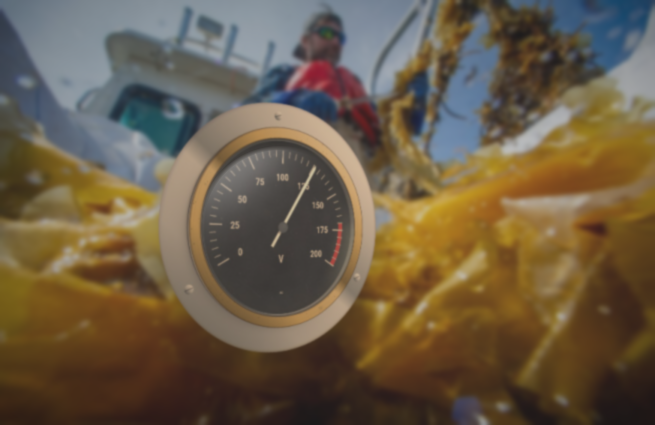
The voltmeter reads **125** V
